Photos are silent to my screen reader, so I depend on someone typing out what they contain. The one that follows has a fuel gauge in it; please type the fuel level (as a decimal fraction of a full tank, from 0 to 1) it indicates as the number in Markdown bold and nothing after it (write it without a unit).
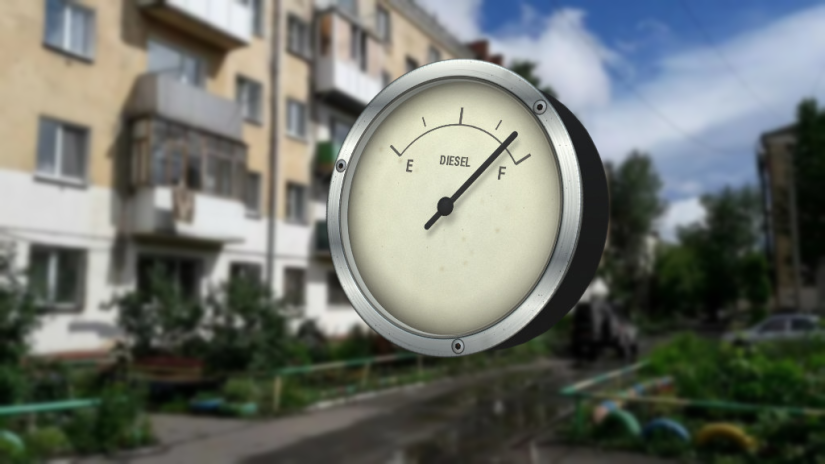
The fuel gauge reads **0.875**
